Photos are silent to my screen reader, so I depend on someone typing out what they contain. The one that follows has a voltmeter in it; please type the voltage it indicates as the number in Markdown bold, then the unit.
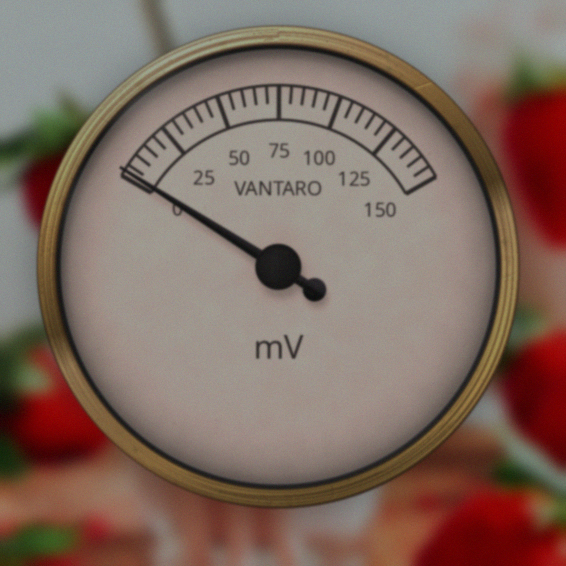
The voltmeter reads **2.5** mV
